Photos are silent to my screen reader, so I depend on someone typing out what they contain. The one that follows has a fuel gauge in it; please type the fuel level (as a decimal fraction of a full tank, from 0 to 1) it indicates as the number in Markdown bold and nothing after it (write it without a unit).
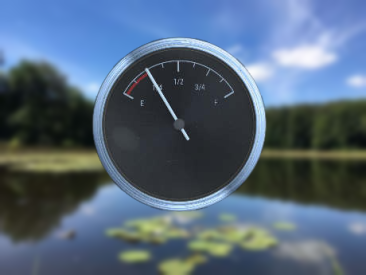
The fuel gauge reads **0.25**
